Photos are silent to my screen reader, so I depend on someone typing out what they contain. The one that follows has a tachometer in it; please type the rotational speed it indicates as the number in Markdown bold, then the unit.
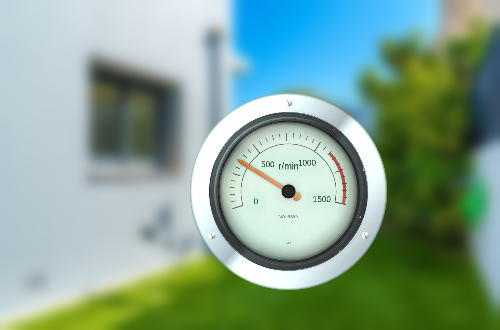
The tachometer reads **350** rpm
